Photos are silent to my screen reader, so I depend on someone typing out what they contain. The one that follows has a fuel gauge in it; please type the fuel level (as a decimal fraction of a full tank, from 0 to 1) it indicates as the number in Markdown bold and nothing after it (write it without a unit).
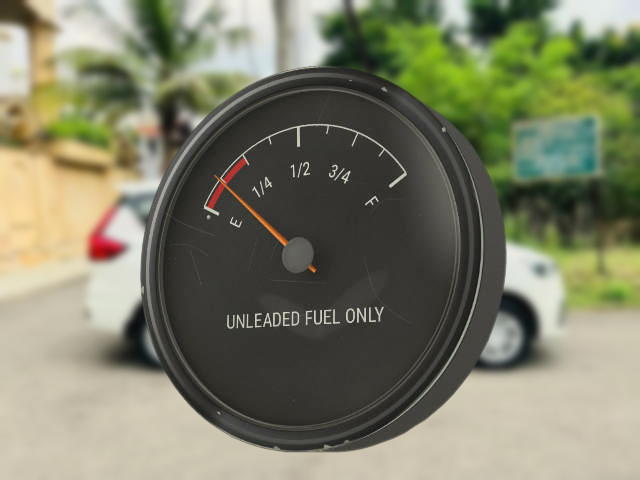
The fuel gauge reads **0.125**
